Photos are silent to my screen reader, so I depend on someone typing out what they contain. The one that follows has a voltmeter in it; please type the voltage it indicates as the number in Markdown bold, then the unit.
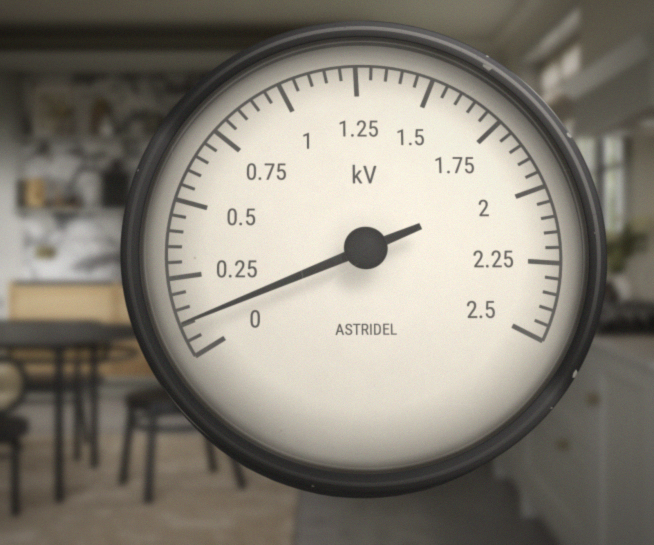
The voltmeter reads **0.1** kV
